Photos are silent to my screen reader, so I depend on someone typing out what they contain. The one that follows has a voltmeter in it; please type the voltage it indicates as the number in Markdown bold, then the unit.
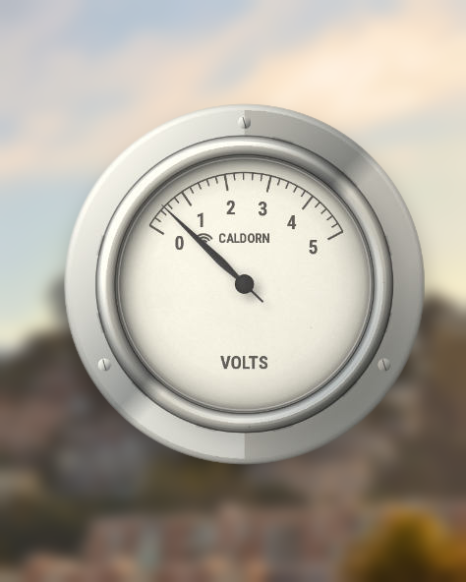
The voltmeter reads **0.5** V
